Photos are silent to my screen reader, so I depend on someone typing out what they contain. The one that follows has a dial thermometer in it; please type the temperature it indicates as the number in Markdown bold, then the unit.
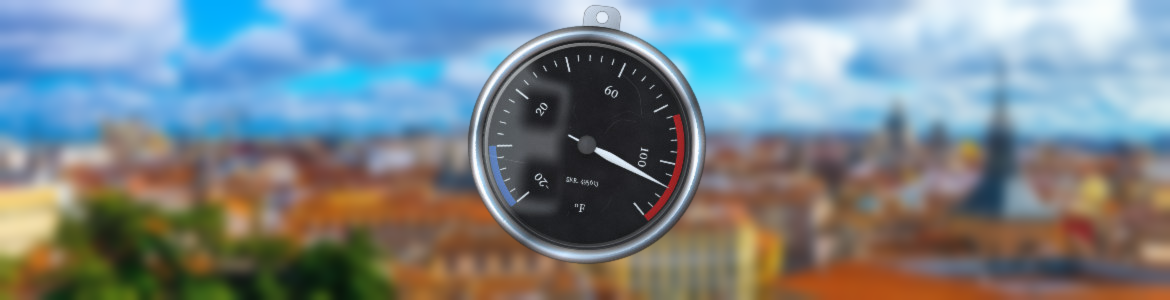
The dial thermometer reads **108** °F
